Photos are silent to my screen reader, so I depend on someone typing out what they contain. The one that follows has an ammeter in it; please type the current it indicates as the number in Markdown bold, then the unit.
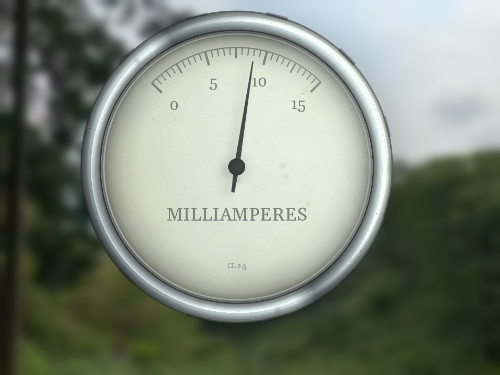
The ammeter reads **9** mA
